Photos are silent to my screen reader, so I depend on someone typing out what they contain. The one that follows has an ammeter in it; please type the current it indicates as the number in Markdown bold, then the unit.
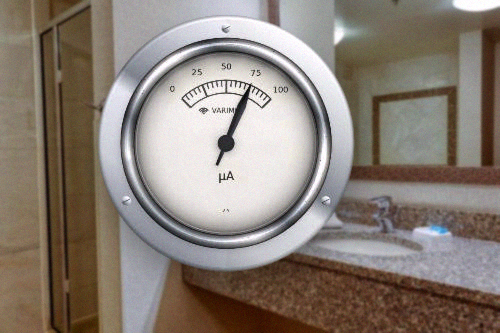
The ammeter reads **75** µA
